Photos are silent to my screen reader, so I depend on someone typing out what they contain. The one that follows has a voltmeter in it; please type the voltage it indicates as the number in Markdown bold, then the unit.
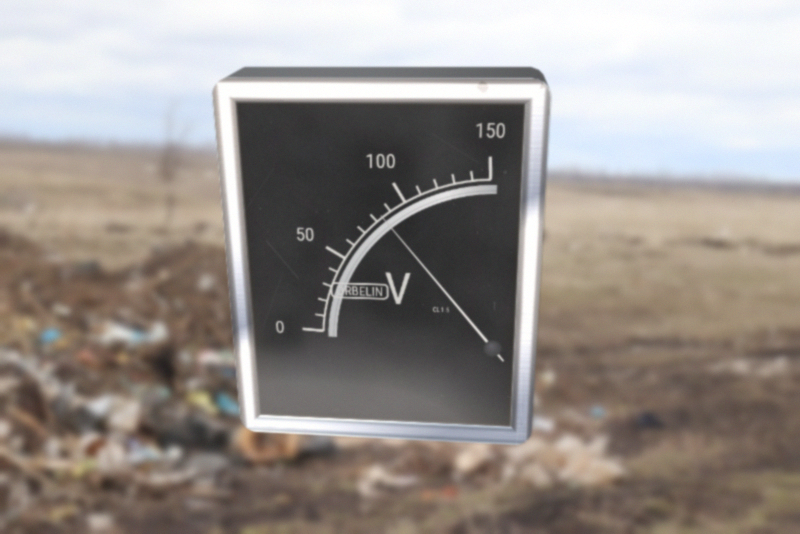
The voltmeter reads **85** V
